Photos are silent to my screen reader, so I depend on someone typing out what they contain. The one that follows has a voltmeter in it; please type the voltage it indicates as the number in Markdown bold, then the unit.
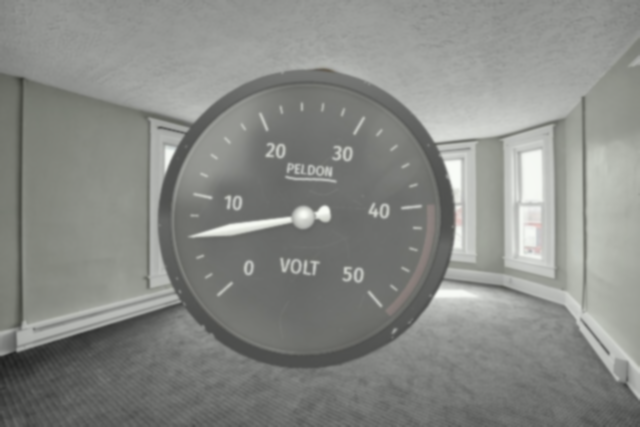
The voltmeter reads **6** V
